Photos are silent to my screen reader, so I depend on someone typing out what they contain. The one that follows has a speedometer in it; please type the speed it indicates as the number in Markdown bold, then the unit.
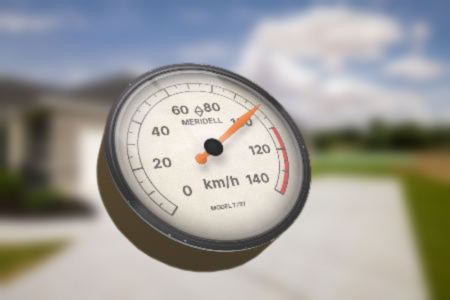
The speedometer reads **100** km/h
